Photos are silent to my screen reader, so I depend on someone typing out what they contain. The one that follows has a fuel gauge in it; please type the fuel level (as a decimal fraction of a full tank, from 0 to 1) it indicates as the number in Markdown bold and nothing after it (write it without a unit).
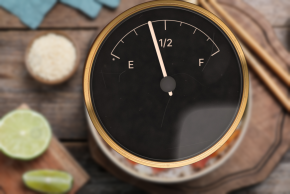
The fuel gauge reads **0.375**
